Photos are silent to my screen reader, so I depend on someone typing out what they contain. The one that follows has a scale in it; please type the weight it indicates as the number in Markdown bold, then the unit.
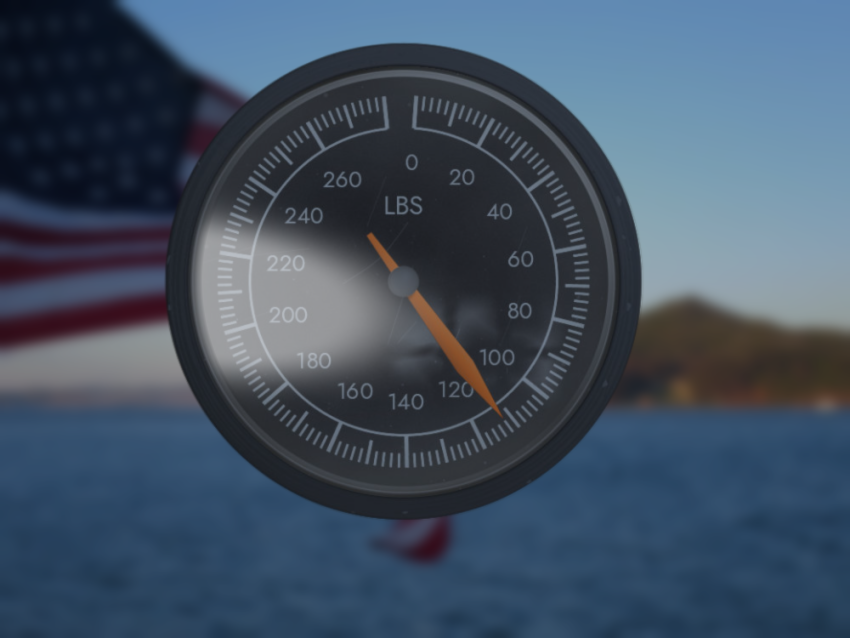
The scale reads **112** lb
